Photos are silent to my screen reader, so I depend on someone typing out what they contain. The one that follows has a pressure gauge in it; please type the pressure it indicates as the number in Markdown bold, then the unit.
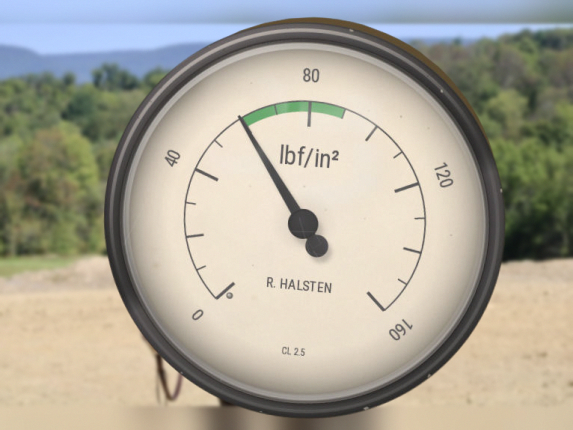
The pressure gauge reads **60** psi
